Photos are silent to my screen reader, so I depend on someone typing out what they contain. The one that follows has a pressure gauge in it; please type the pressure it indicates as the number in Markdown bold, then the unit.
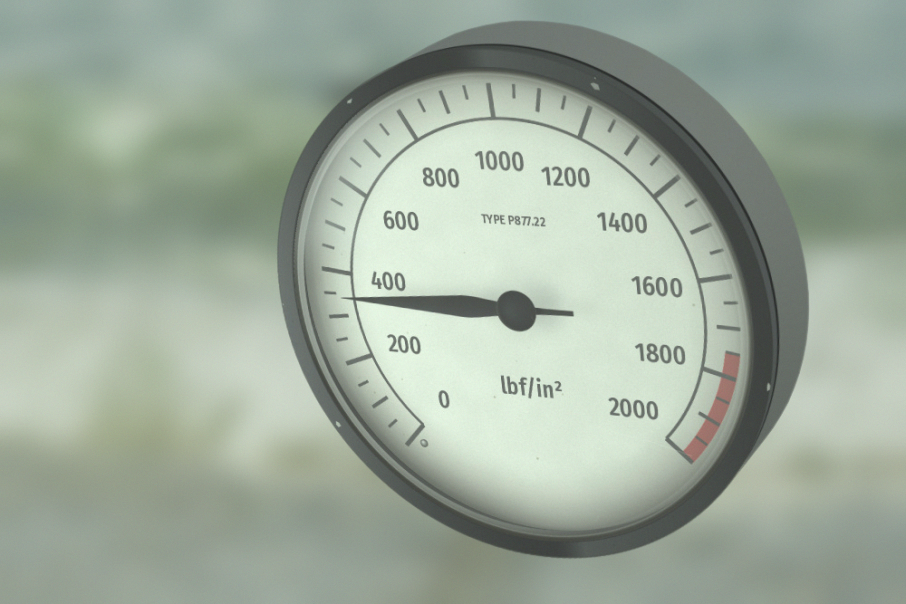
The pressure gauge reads **350** psi
